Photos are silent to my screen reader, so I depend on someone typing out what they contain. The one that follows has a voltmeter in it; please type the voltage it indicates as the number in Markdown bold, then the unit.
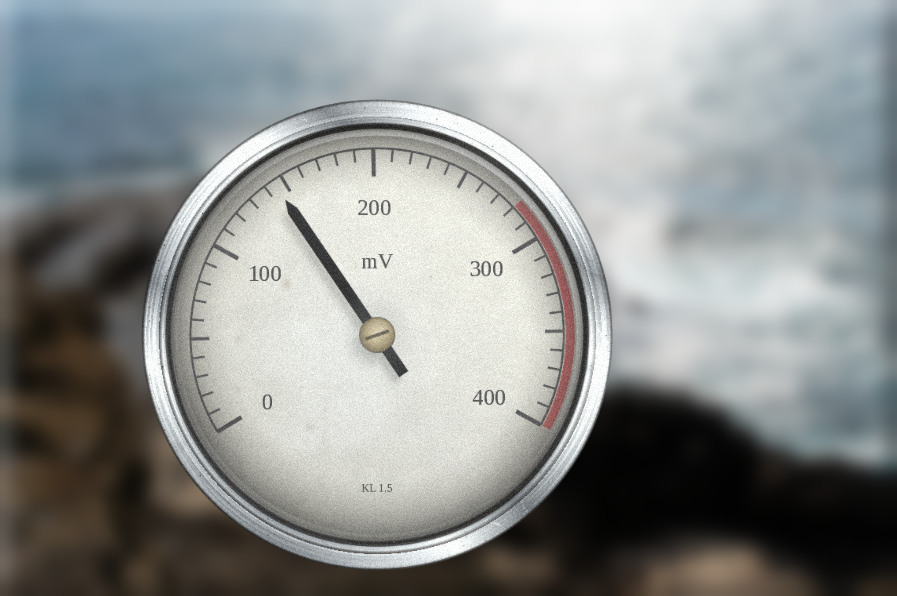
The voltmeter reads **145** mV
